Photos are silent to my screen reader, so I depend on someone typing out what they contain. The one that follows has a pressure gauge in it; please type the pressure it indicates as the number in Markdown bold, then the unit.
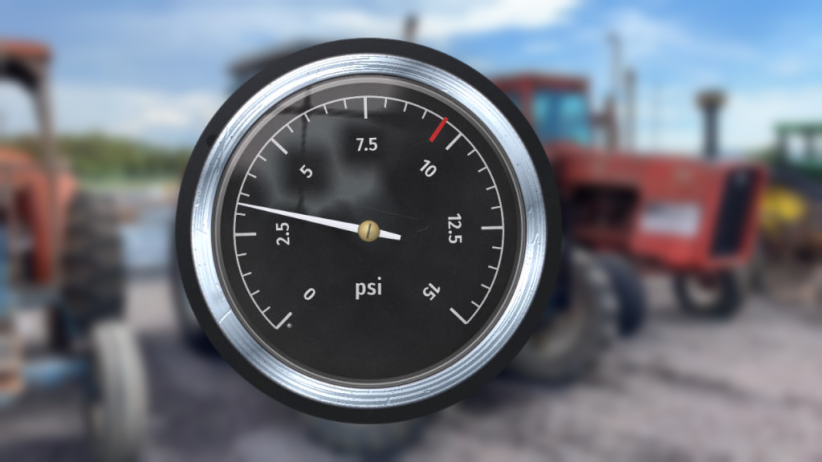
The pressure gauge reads **3.25** psi
